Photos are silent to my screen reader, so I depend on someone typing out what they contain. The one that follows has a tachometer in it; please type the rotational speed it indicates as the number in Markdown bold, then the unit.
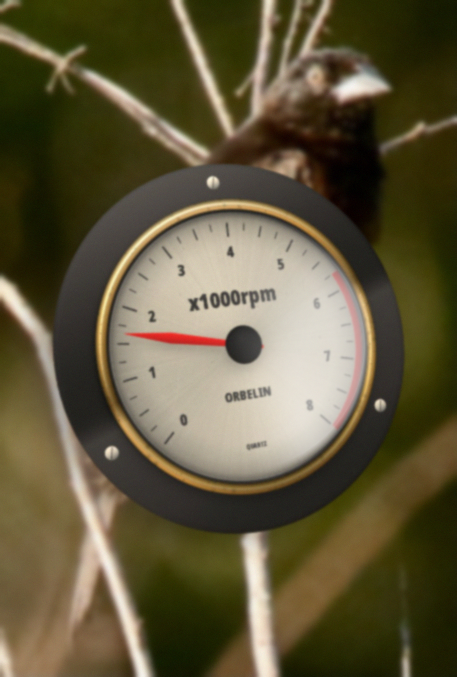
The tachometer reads **1625** rpm
